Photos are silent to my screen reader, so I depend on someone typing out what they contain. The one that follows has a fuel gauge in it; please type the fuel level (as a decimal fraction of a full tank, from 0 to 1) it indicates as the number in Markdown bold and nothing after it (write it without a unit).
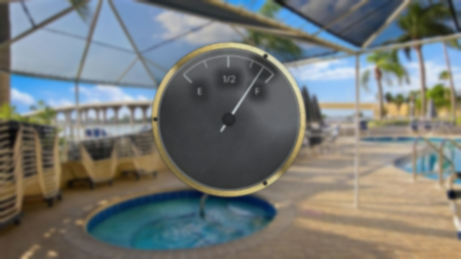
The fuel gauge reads **0.875**
